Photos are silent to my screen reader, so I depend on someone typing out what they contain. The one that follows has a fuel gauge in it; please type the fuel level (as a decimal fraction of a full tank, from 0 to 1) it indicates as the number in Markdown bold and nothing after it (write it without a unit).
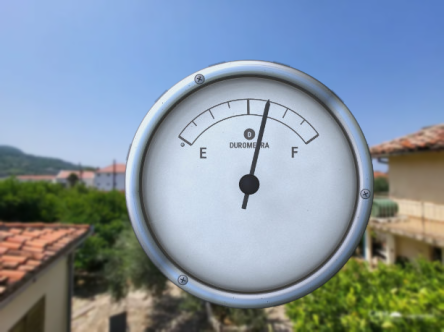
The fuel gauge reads **0.625**
